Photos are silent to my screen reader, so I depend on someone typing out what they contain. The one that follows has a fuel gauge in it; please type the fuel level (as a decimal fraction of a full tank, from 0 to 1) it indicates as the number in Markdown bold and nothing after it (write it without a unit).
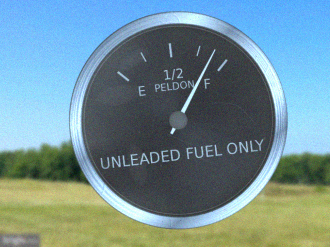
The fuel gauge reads **0.875**
